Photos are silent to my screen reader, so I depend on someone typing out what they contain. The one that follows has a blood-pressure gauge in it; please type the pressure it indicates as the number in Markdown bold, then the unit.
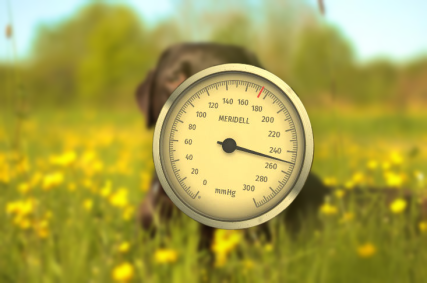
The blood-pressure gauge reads **250** mmHg
